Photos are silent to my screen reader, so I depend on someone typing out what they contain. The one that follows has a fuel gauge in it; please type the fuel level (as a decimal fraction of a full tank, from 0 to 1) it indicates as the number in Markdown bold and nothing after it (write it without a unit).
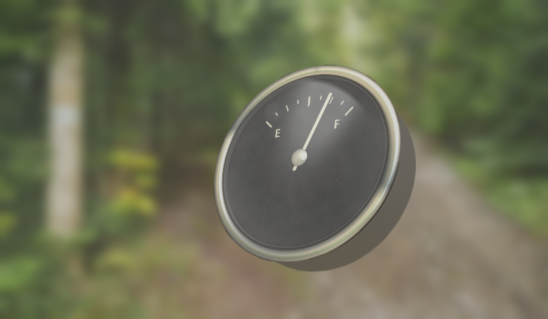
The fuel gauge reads **0.75**
